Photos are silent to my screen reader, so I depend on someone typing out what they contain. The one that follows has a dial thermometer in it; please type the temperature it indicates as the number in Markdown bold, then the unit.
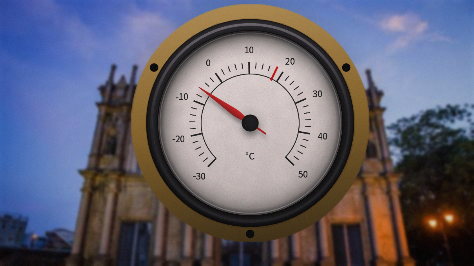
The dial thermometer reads **-6** °C
